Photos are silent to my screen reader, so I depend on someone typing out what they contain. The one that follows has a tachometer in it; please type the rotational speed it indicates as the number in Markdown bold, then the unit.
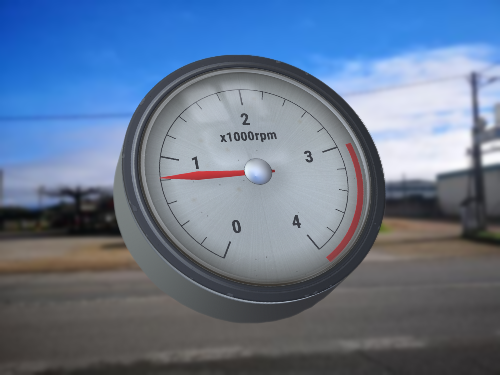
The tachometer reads **800** rpm
